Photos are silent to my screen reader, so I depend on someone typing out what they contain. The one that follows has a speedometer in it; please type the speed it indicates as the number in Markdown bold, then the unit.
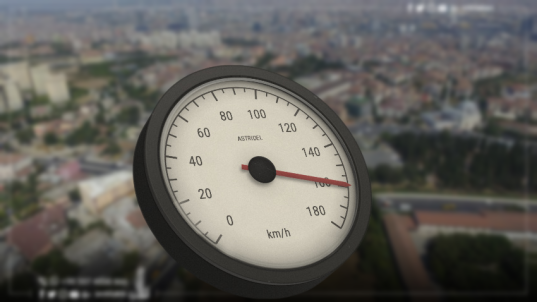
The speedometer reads **160** km/h
